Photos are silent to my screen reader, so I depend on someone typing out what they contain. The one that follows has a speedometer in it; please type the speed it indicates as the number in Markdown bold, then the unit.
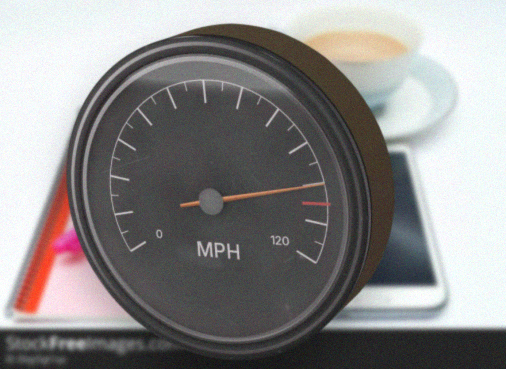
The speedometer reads **100** mph
